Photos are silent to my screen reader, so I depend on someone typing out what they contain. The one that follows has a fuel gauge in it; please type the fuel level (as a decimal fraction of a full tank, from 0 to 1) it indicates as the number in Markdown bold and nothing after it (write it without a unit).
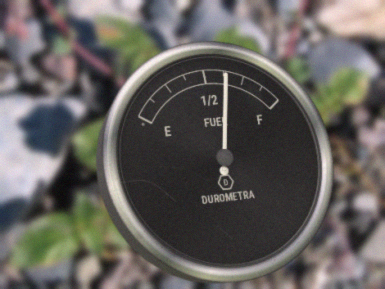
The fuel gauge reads **0.625**
